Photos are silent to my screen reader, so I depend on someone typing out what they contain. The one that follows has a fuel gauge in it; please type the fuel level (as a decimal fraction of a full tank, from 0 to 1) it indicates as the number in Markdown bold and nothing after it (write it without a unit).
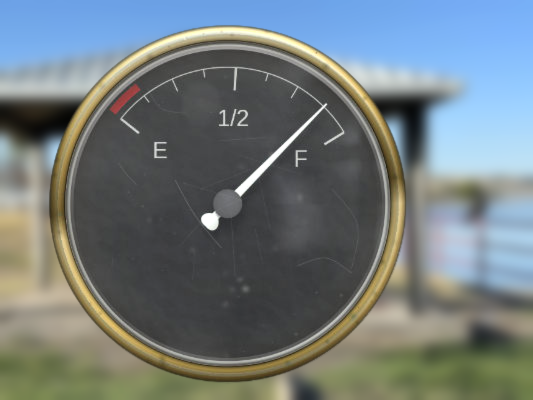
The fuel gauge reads **0.875**
